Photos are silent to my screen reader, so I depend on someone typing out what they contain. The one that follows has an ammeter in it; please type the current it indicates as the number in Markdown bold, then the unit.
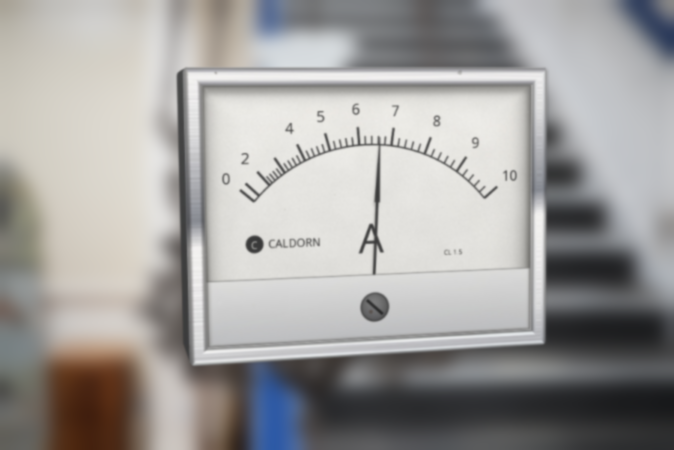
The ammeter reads **6.6** A
